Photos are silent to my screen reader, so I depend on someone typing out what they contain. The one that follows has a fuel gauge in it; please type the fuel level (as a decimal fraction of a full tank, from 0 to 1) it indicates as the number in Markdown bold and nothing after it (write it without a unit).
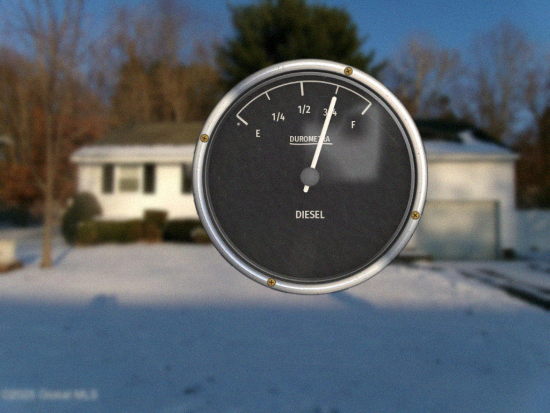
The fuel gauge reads **0.75**
